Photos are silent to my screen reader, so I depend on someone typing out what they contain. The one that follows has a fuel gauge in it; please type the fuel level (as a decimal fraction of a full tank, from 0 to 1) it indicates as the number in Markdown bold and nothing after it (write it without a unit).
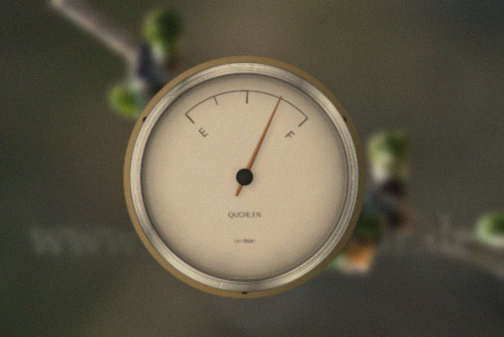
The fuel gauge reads **0.75**
